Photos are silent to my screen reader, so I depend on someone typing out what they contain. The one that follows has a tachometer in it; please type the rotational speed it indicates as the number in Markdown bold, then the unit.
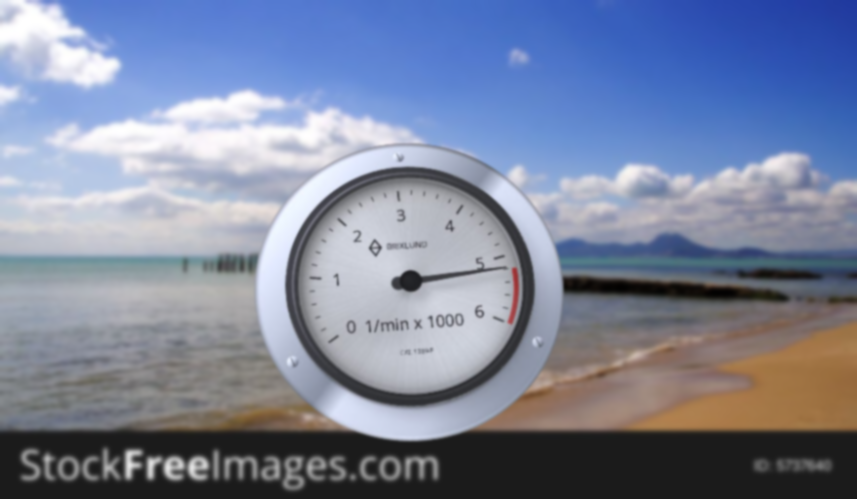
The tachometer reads **5200** rpm
